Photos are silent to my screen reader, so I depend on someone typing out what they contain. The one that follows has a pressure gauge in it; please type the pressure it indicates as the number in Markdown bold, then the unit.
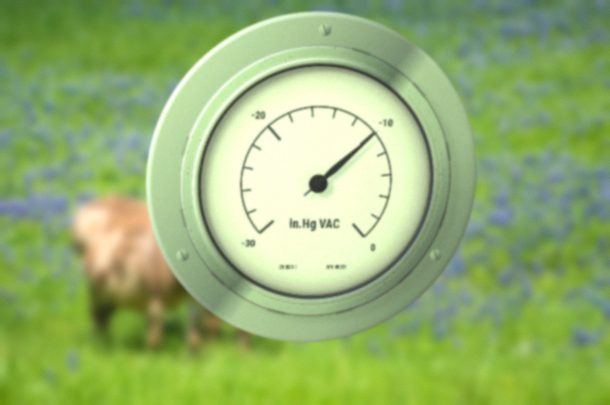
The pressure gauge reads **-10** inHg
